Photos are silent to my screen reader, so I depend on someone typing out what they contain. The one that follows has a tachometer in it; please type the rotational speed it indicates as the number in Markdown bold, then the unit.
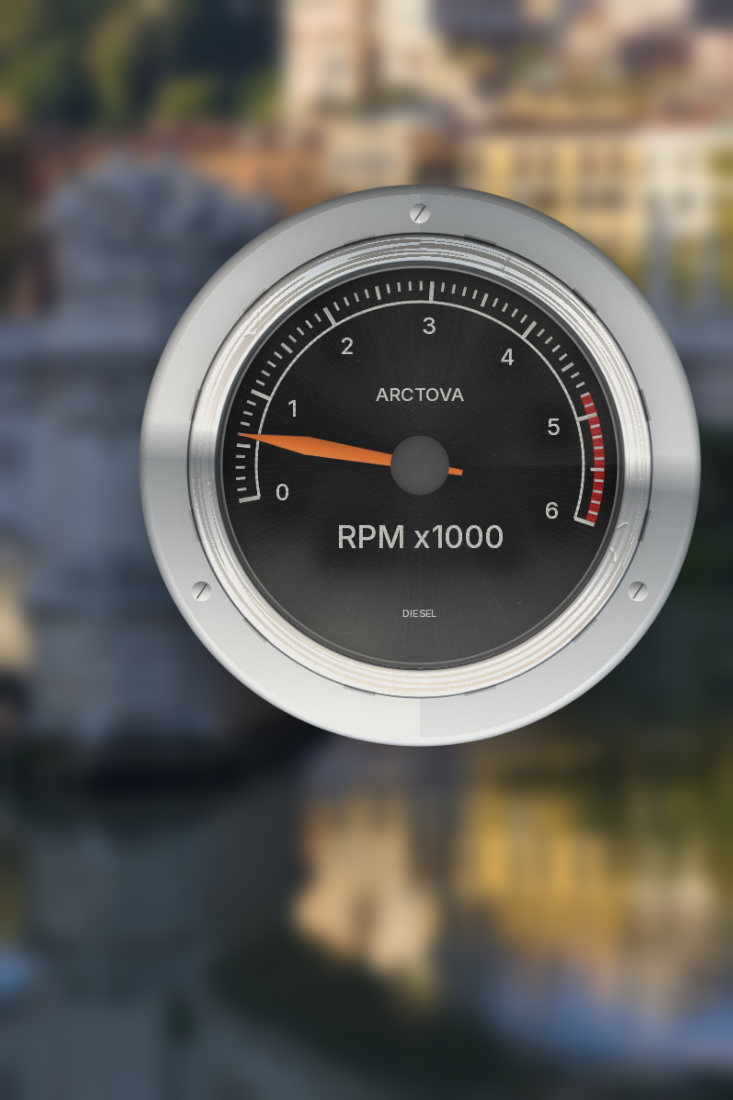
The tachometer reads **600** rpm
